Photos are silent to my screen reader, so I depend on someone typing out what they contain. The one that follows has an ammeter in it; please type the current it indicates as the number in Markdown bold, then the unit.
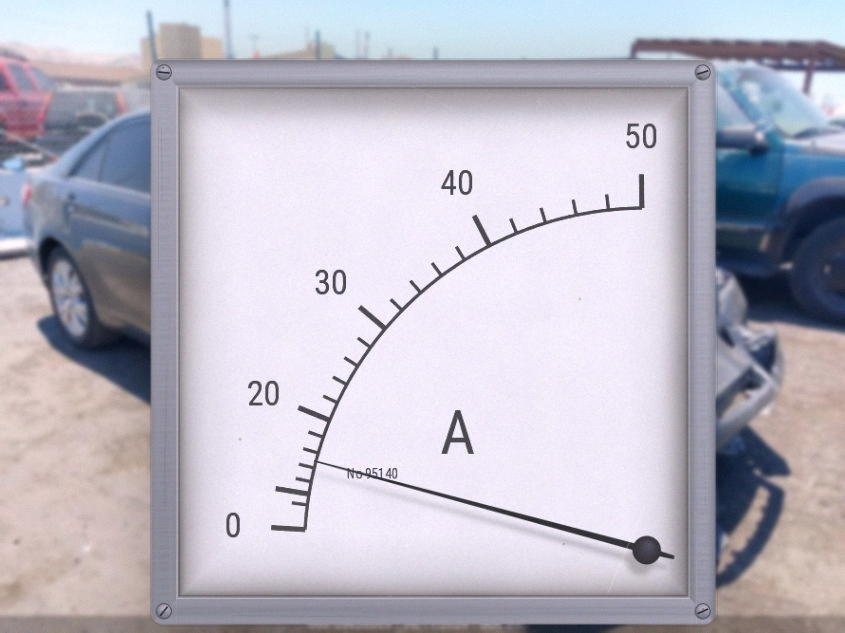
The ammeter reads **15** A
